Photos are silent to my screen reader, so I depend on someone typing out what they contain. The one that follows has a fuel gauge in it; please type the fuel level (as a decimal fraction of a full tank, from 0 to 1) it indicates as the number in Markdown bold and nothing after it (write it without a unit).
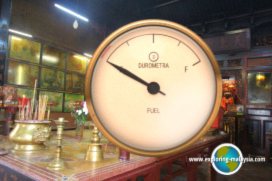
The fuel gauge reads **0**
